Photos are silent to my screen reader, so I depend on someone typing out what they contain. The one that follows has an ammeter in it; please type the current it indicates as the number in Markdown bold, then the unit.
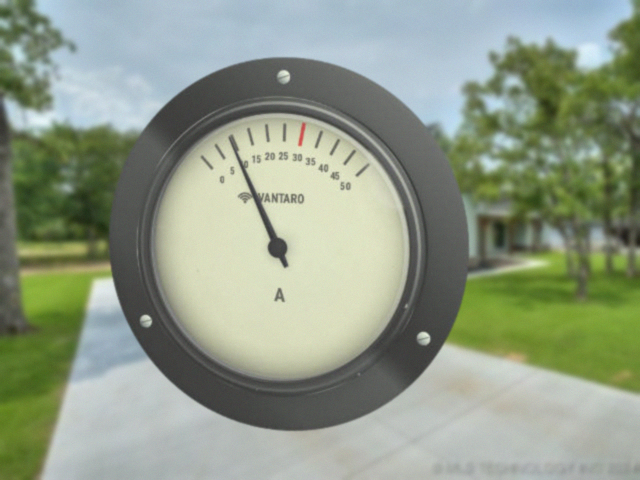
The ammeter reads **10** A
